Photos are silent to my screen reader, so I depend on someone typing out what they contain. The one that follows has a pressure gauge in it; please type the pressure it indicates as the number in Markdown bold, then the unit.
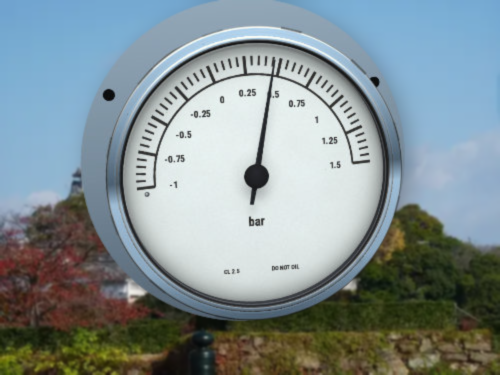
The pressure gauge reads **0.45** bar
